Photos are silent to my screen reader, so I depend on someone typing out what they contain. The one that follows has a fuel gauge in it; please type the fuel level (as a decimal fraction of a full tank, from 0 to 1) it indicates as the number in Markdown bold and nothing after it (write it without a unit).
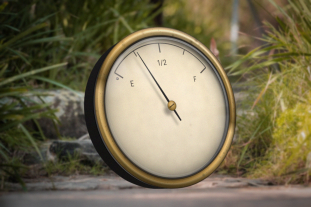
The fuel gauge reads **0.25**
